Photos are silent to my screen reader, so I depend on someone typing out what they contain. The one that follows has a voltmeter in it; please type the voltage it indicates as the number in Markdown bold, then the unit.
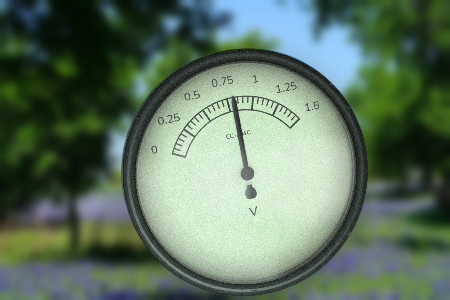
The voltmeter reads **0.8** V
